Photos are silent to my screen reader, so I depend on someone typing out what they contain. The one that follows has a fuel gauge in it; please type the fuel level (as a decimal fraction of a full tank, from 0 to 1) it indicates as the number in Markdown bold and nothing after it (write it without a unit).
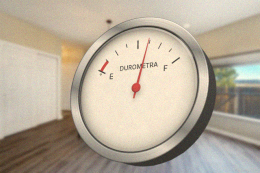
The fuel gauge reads **0.625**
